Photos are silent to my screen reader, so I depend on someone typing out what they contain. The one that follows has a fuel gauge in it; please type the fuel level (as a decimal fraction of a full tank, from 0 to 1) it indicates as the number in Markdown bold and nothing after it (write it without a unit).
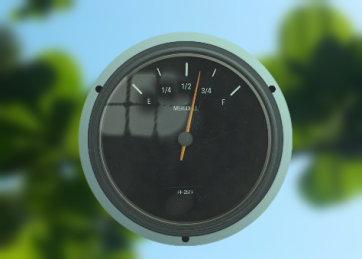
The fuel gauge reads **0.625**
